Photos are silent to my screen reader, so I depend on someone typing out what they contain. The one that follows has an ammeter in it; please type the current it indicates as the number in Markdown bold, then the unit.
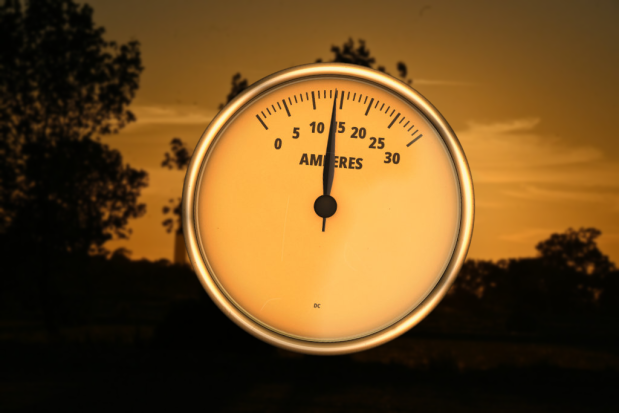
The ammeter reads **14** A
